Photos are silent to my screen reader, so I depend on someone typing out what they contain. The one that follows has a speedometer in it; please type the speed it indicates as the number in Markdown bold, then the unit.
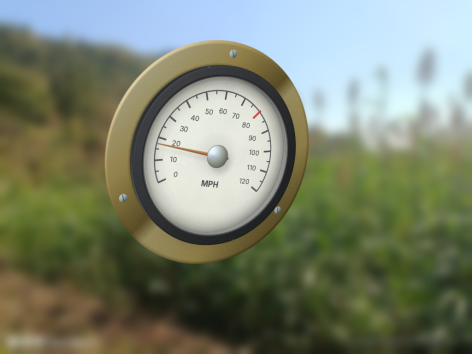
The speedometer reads **17.5** mph
